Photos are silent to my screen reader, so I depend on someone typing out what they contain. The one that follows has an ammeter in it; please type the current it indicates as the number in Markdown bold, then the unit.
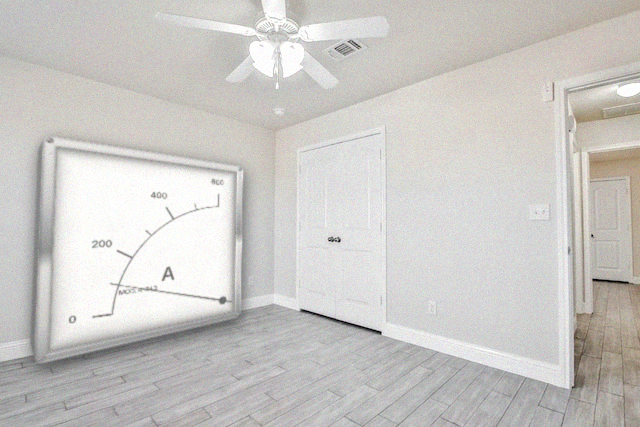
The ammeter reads **100** A
